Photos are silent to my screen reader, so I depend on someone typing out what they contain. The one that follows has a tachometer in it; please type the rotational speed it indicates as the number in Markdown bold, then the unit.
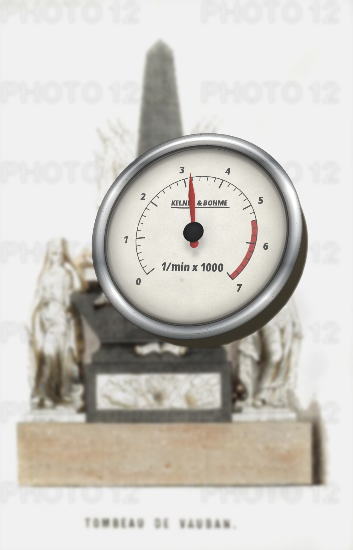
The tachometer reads **3200** rpm
